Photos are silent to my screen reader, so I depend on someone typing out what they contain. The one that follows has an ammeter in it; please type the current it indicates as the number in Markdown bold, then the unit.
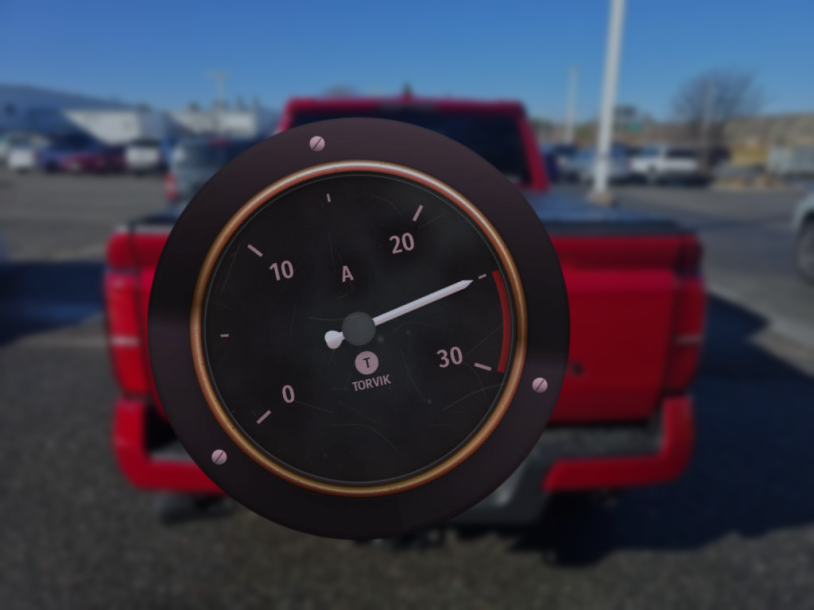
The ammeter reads **25** A
